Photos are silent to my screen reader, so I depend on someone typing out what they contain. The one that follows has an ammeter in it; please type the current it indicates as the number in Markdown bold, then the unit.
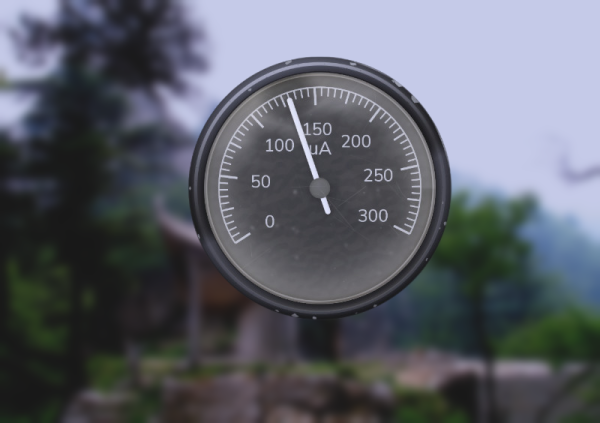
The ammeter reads **130** µA
